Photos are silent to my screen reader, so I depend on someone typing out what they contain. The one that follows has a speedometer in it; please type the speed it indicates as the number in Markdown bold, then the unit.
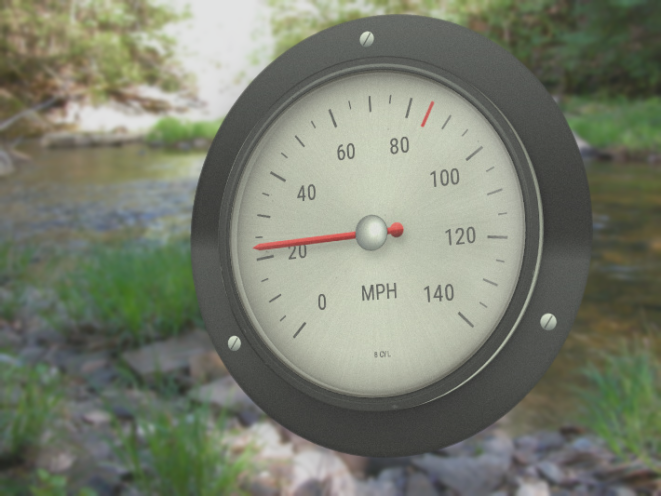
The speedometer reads **22.5** mph
